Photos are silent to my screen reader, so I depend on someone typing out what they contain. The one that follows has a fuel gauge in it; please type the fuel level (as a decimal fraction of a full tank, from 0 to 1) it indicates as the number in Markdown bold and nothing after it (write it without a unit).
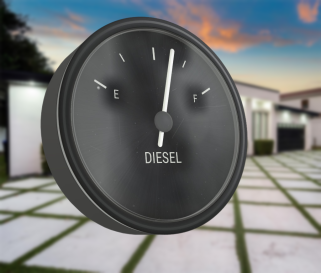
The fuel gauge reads **0.625**
